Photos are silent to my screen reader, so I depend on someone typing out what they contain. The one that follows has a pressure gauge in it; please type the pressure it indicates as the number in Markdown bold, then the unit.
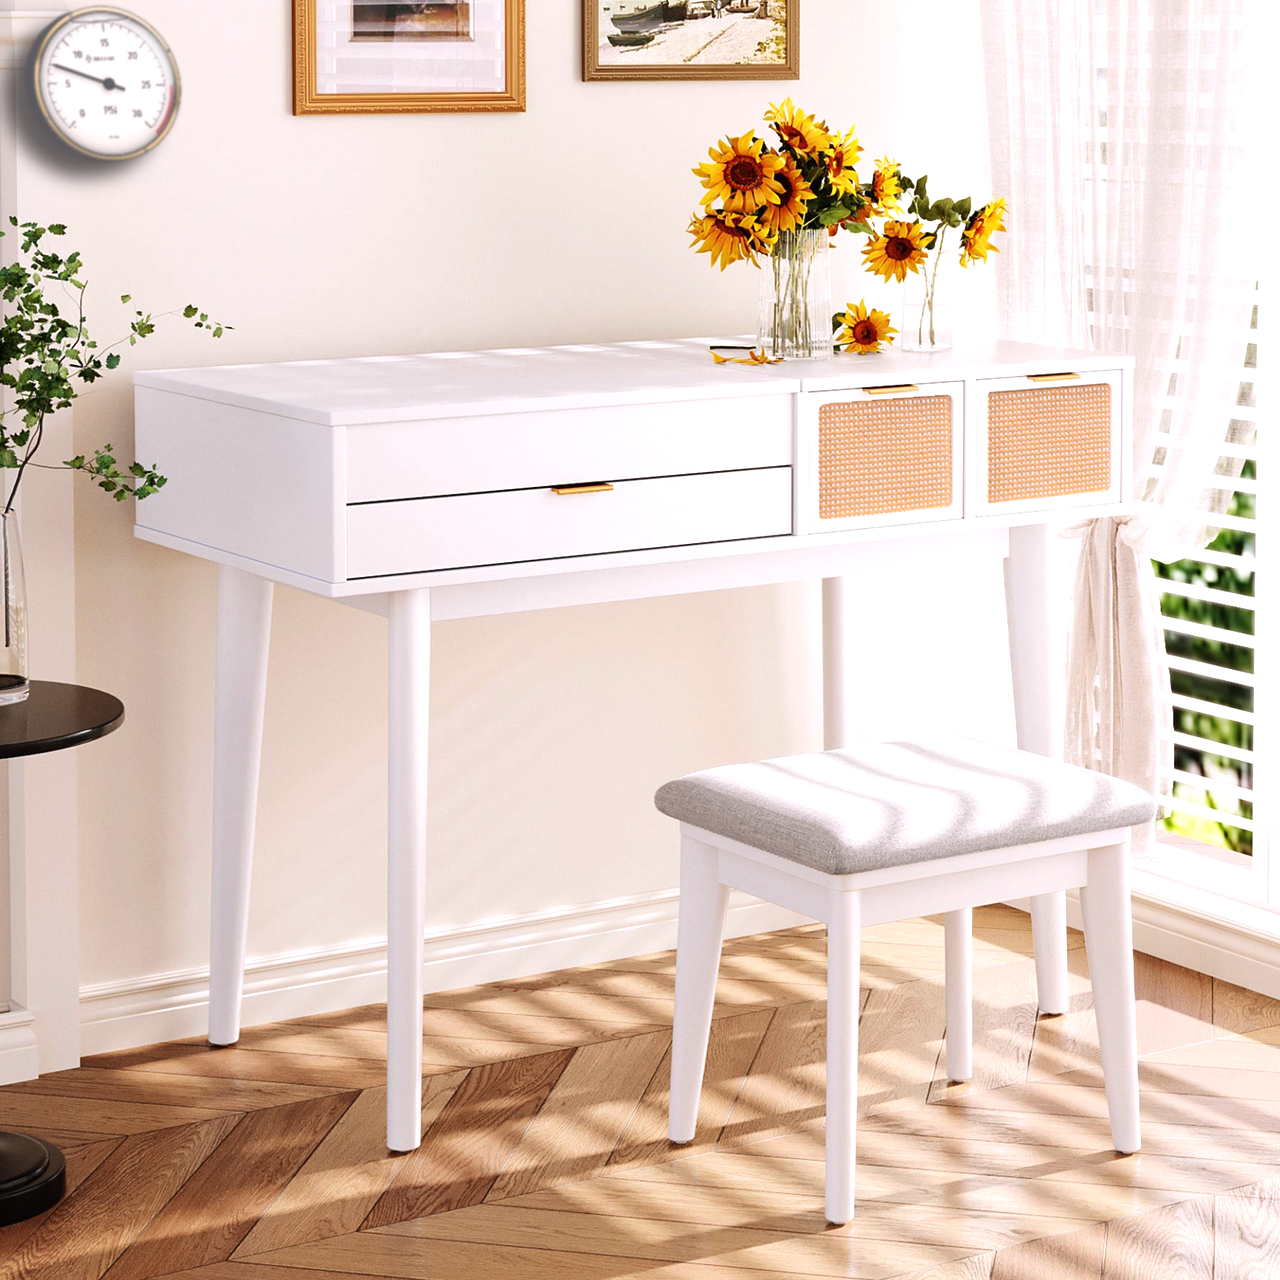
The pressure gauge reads **7** psi
